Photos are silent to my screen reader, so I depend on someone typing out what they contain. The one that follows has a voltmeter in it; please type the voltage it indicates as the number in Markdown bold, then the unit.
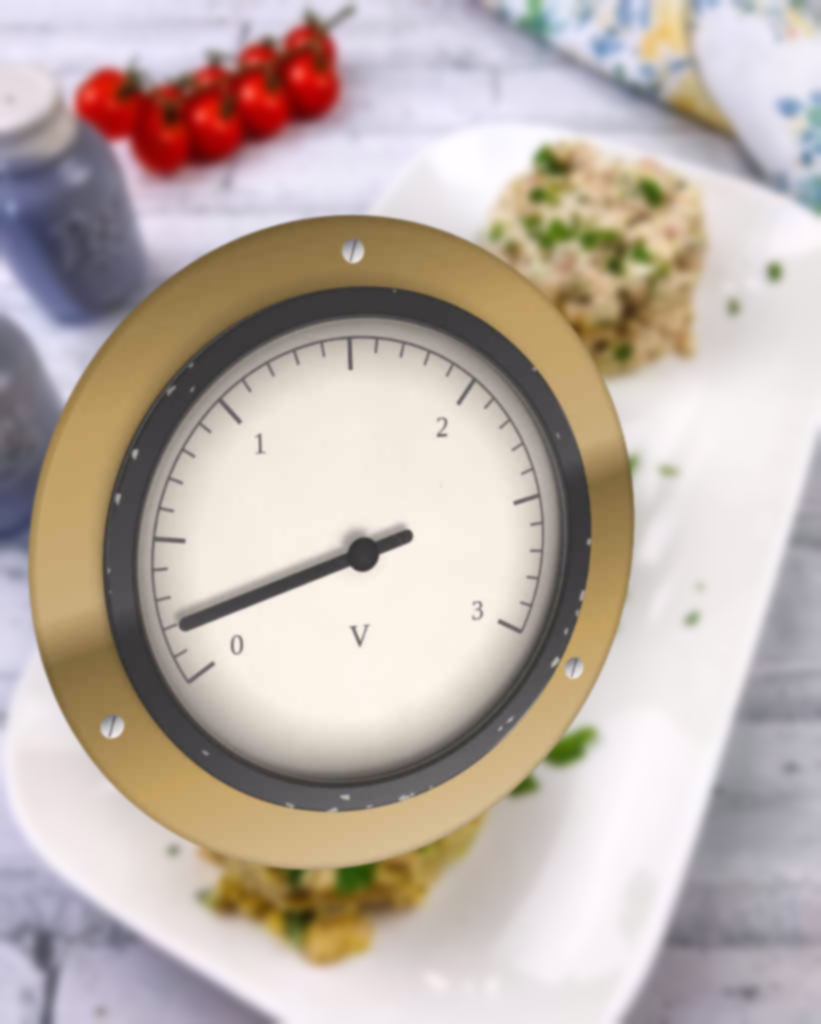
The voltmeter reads **0.2** V
